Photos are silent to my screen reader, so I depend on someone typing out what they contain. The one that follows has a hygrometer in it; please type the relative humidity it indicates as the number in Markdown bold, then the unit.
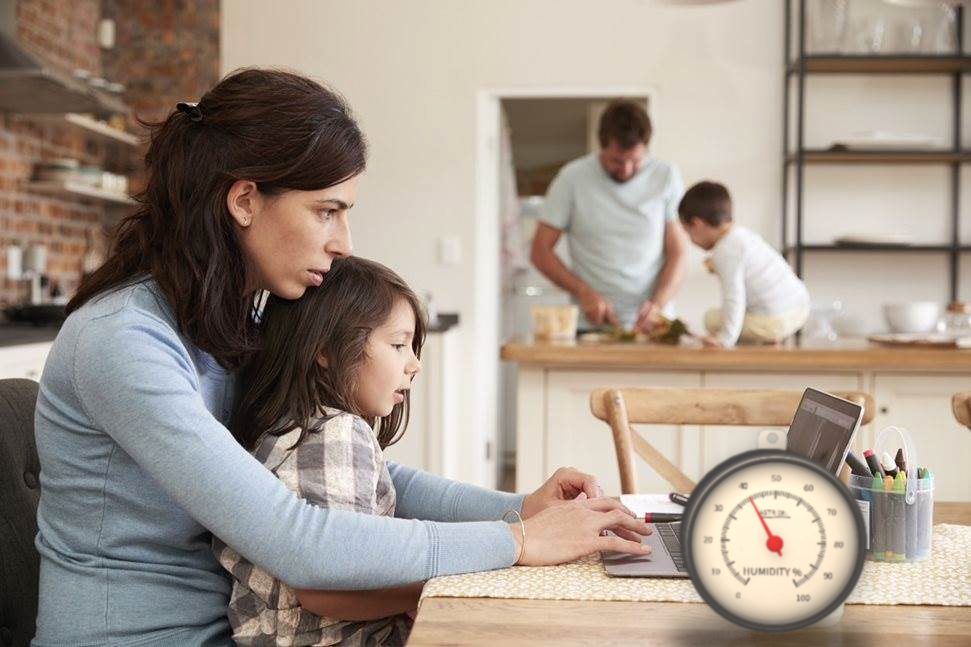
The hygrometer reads **40** %
